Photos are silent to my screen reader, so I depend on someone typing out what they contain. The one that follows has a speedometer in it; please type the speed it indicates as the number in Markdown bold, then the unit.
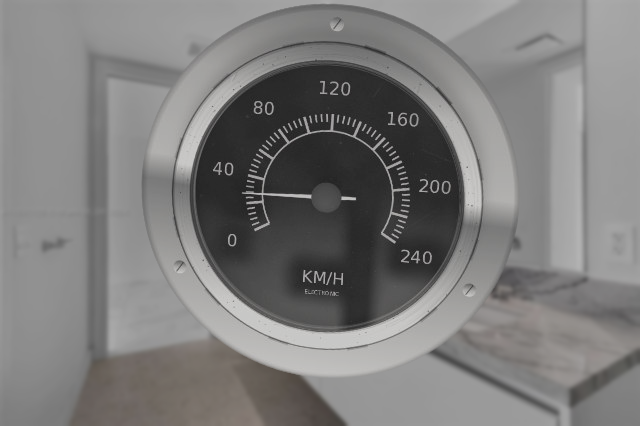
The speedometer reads **28** km/h
